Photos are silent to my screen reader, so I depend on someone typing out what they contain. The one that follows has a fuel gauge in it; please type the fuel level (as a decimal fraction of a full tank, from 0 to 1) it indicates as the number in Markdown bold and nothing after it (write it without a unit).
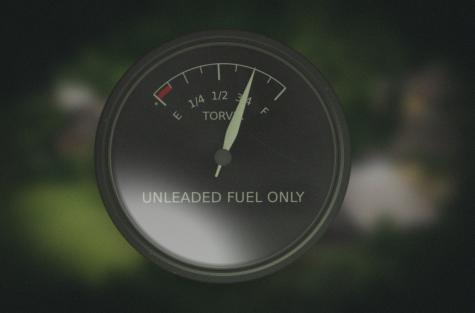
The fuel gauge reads **0.75**
